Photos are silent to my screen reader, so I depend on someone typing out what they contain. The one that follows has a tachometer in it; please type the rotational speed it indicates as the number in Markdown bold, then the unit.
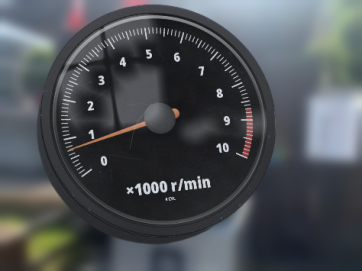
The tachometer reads **700** rpm
